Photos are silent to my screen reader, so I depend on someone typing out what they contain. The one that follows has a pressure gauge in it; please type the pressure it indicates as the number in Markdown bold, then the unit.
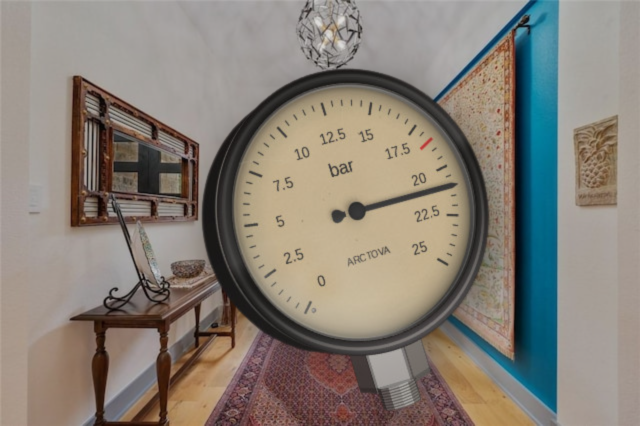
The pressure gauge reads **21** bar
